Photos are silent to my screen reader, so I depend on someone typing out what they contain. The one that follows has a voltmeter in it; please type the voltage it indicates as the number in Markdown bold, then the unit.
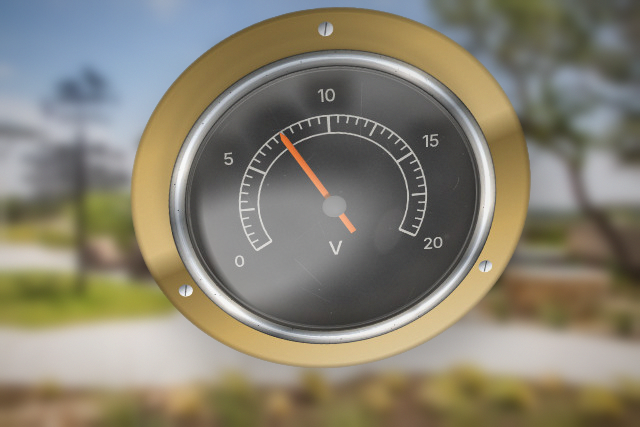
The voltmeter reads **7.5** V
